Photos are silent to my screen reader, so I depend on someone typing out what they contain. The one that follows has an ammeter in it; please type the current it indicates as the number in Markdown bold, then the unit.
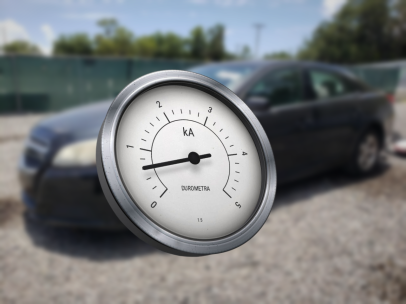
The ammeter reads **0.6** kA
